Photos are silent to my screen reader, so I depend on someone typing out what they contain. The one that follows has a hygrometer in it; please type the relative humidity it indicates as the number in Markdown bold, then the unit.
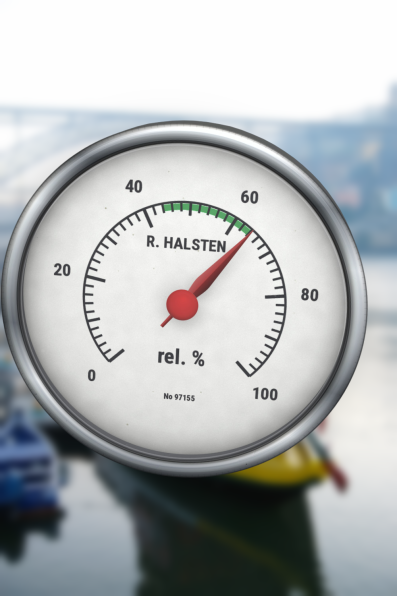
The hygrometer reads **64** %
